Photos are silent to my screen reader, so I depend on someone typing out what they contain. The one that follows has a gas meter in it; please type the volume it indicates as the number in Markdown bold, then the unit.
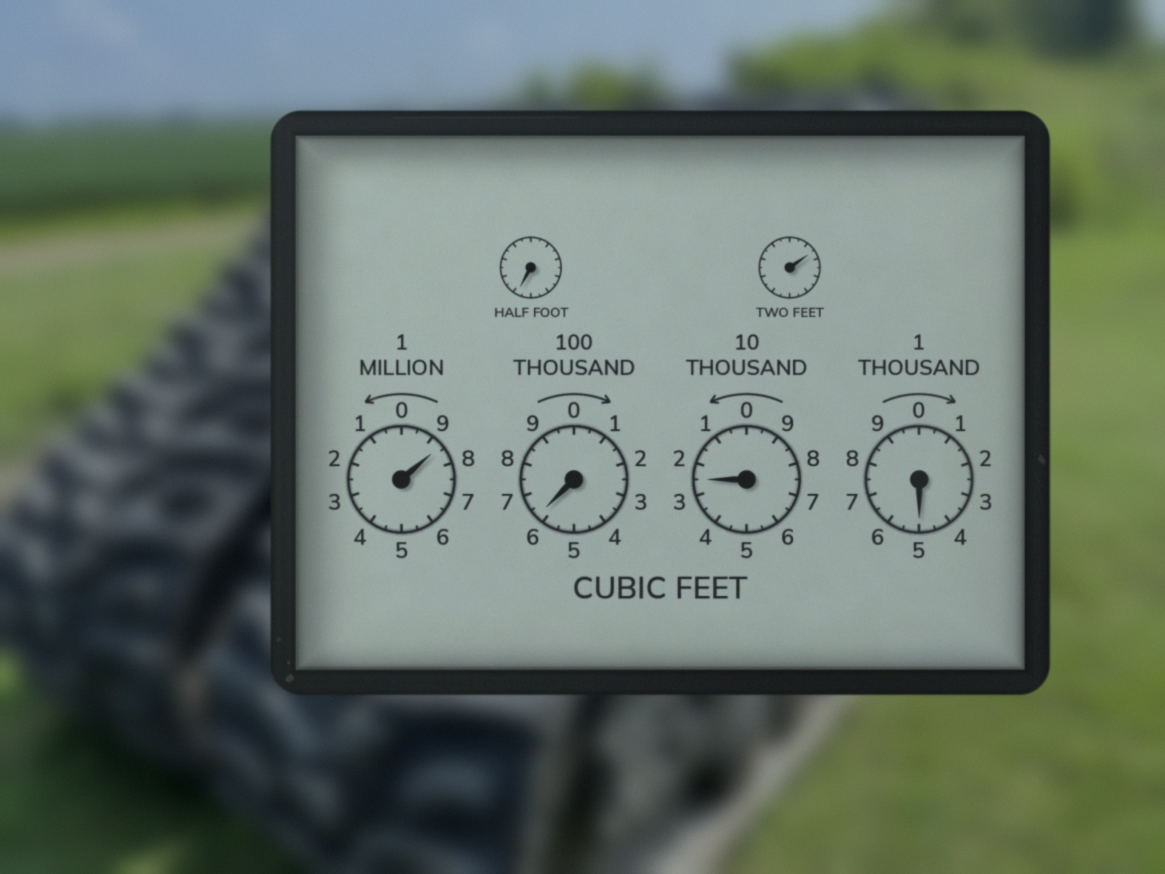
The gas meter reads **862500** ft³
